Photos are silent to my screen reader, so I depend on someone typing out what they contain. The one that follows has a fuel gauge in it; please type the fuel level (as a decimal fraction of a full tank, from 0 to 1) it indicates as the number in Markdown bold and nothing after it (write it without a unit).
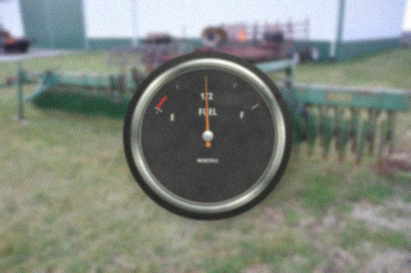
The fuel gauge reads **0.5**
